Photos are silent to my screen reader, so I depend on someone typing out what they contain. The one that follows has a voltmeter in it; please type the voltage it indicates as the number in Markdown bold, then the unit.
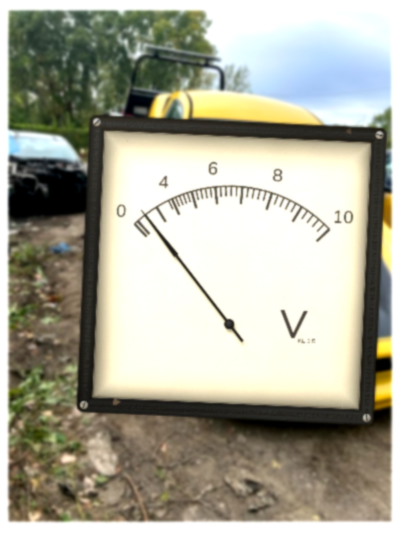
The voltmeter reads **2** V
